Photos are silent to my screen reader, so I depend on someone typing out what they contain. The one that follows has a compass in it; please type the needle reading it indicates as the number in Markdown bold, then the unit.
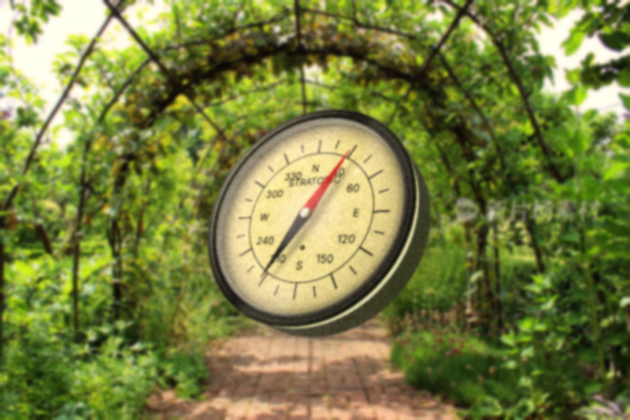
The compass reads **30** °
